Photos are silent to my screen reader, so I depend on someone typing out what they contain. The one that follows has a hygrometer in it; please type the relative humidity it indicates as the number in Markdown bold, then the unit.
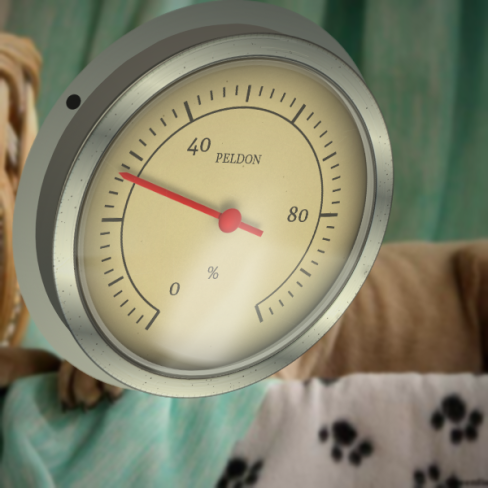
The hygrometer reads **27** %
